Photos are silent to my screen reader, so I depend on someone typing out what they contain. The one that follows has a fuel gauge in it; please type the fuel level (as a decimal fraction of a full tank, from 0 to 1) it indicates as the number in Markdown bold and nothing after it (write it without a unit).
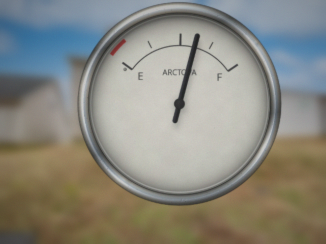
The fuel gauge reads **0.625**
